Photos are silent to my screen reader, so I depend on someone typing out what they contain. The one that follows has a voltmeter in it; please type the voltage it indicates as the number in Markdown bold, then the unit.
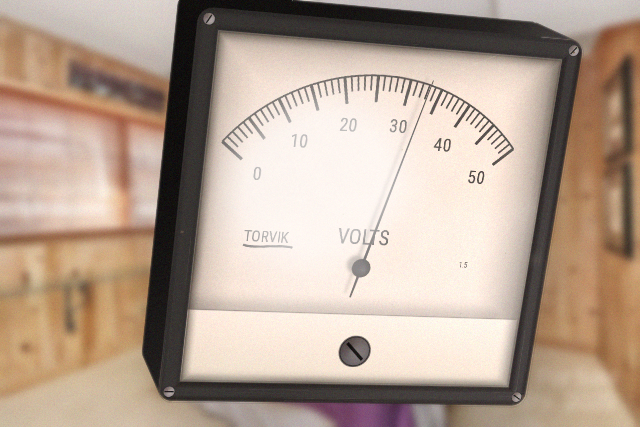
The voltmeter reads **33** V
